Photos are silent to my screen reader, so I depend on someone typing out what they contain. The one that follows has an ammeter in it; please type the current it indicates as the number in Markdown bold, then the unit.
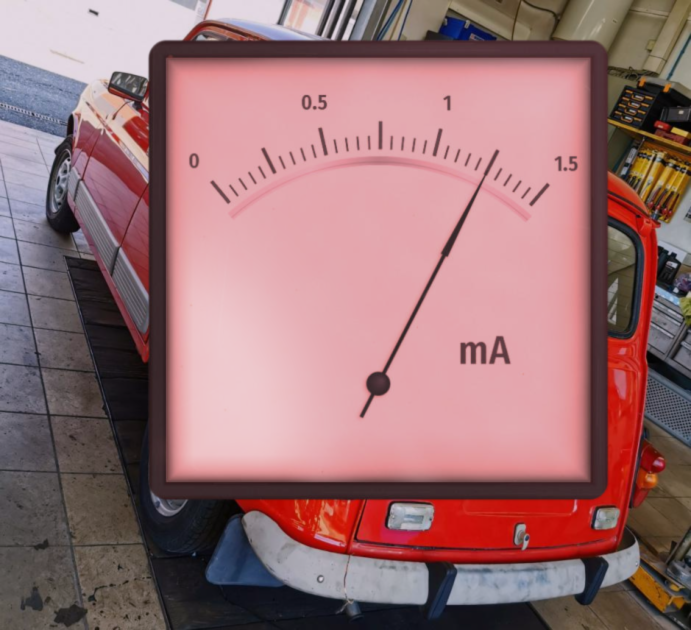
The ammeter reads **1.25** mA
